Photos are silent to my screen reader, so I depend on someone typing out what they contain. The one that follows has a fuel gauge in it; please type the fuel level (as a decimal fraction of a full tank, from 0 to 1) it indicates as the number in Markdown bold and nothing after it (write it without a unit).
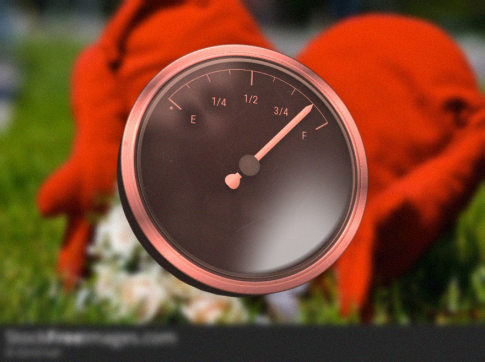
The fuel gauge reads **0.875**
